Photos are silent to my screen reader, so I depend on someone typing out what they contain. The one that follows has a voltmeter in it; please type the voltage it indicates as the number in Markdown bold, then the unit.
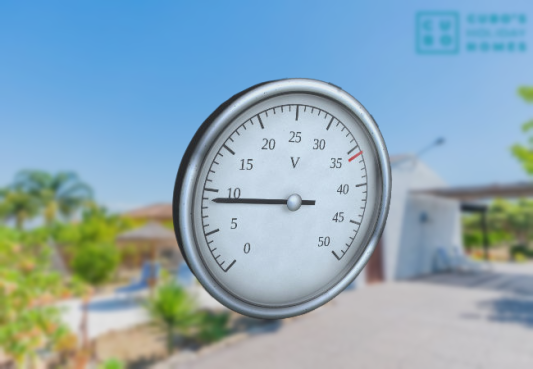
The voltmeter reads **9** V
